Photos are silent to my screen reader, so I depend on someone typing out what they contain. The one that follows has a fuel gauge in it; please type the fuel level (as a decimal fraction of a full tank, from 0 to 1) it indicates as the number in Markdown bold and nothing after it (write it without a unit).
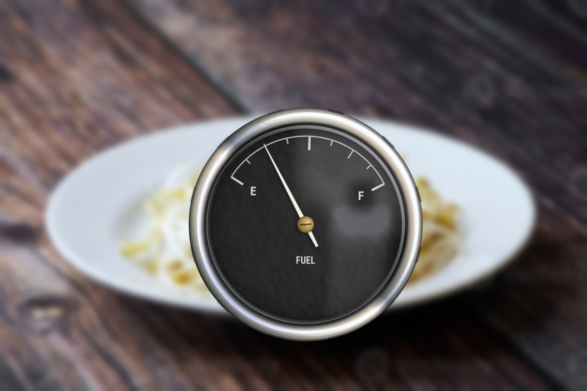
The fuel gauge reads **0.25**
